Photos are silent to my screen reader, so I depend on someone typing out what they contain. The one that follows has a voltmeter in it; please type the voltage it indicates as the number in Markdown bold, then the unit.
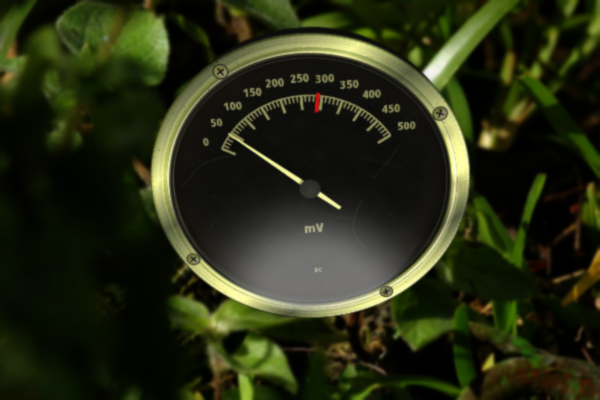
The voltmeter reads **50** mV
